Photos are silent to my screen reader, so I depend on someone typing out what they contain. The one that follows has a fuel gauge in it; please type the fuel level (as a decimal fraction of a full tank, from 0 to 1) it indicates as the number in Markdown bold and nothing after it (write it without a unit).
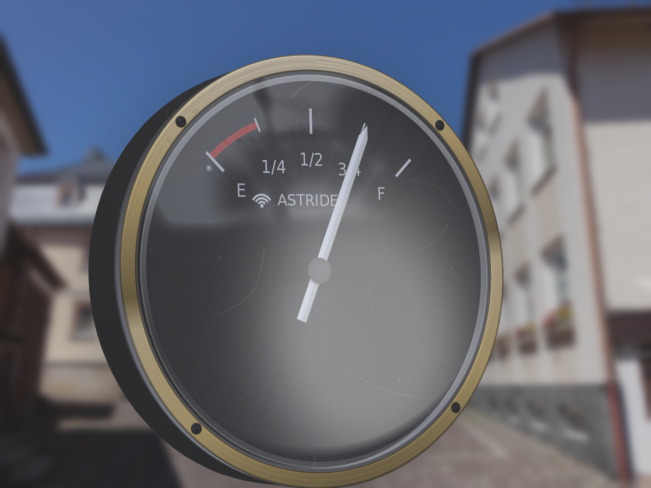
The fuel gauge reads **0.75**
